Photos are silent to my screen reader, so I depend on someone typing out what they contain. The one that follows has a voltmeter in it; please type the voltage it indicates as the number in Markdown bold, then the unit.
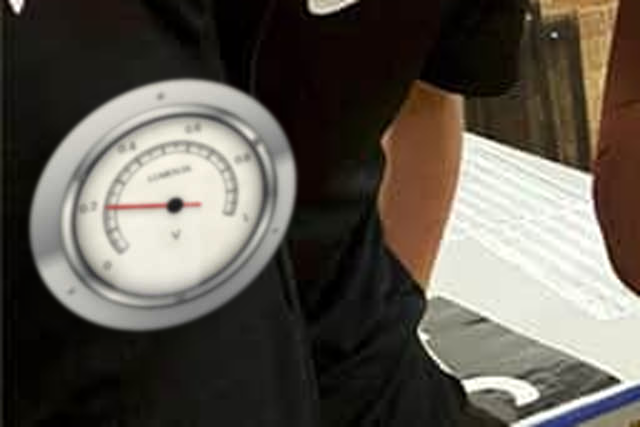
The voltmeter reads **0.2** V
